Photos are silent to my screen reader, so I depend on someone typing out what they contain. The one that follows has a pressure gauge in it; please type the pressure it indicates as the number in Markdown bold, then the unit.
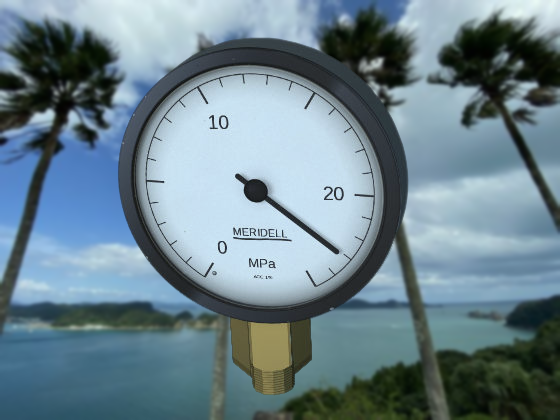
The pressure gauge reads **23** MPa
